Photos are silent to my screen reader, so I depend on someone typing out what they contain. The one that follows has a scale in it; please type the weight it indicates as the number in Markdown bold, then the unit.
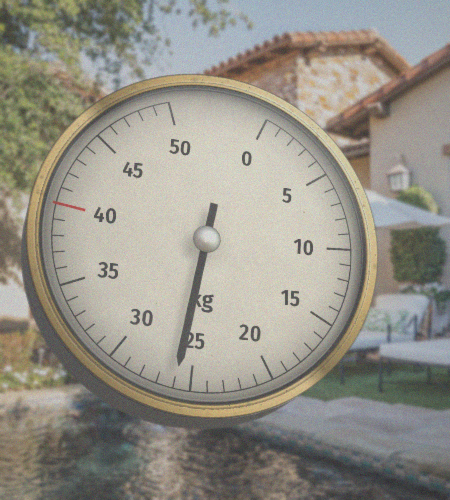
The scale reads **26** kg
